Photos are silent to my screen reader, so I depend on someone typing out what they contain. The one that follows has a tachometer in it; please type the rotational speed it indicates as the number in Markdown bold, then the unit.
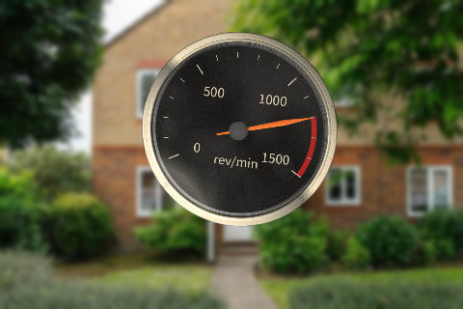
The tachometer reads **1200** rpm
